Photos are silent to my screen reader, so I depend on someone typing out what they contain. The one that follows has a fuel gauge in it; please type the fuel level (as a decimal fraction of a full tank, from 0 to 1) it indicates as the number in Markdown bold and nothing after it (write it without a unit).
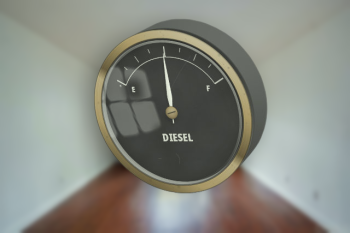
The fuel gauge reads **0.5**
